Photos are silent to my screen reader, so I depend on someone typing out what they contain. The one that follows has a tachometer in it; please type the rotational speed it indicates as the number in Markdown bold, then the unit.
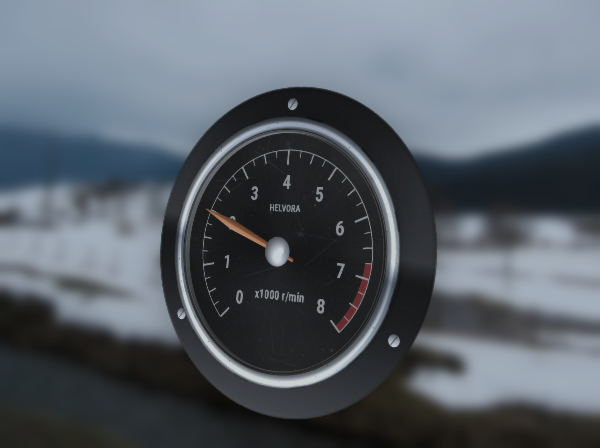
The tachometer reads **2000** rpm
